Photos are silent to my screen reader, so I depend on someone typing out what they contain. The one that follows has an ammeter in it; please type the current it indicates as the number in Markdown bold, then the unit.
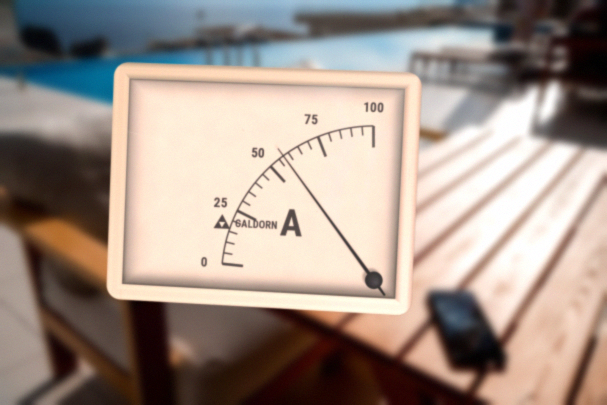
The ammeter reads **57.5** A
